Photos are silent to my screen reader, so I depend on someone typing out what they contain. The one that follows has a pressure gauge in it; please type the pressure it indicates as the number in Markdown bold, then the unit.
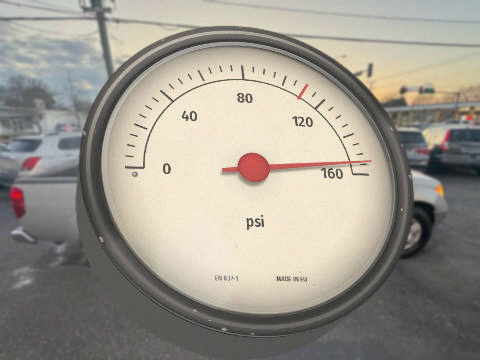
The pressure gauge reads **155** psi
